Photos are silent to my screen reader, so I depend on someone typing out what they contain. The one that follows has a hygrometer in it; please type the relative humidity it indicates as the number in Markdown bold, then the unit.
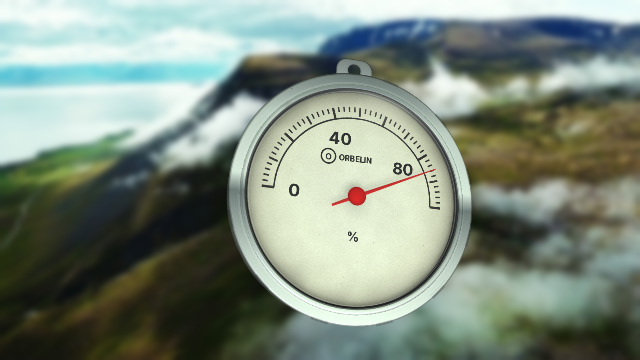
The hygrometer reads **86** %
